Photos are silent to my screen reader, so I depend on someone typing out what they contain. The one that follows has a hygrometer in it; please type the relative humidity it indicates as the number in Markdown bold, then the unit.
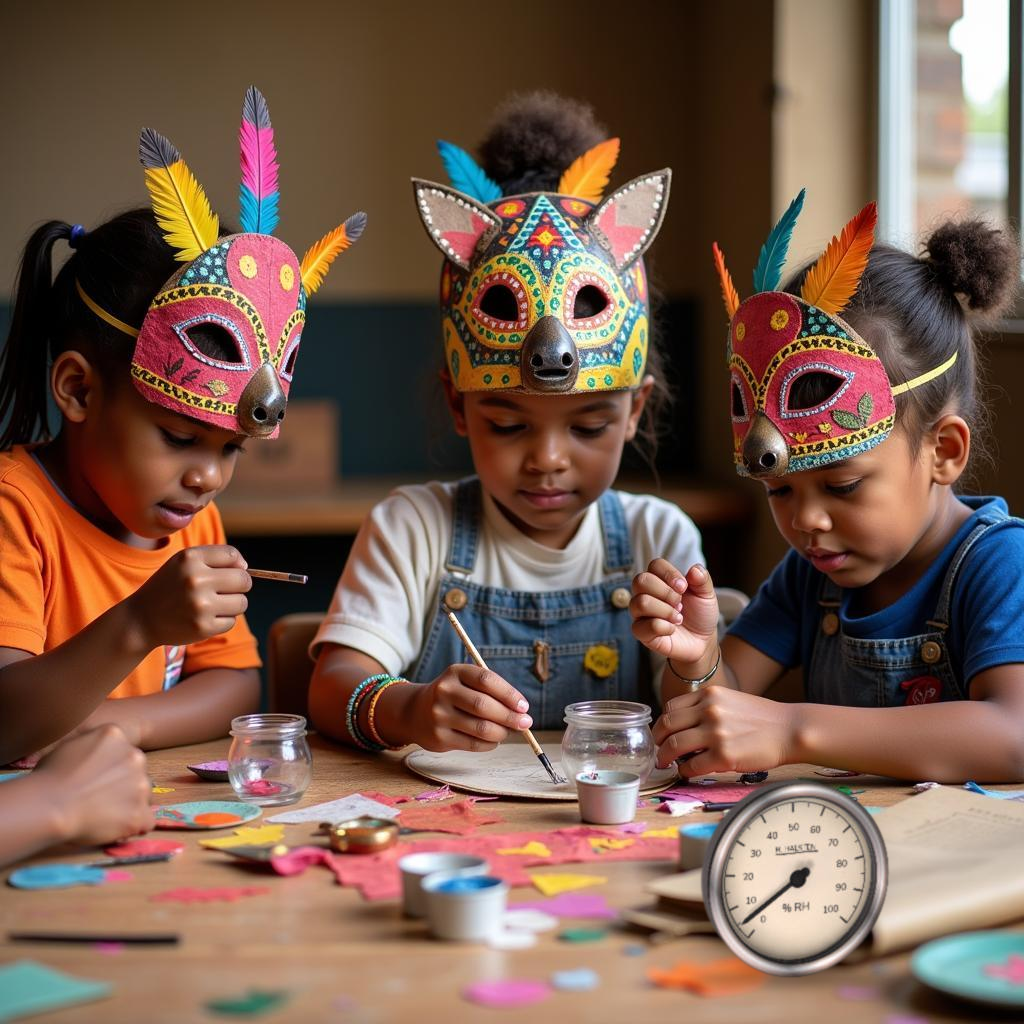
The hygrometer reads **5** %
